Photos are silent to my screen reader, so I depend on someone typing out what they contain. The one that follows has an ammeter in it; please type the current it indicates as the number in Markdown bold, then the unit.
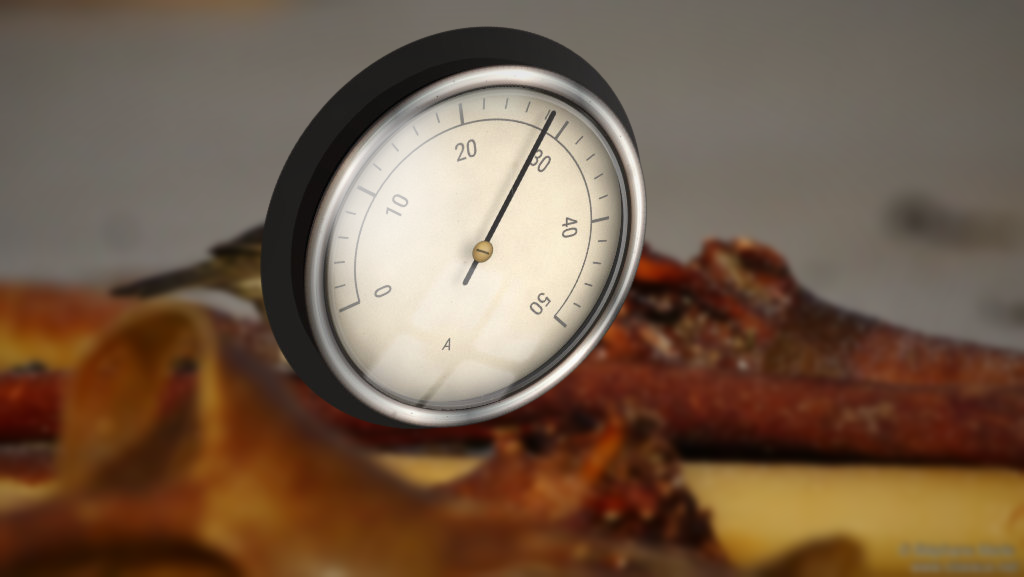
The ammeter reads **28** A
